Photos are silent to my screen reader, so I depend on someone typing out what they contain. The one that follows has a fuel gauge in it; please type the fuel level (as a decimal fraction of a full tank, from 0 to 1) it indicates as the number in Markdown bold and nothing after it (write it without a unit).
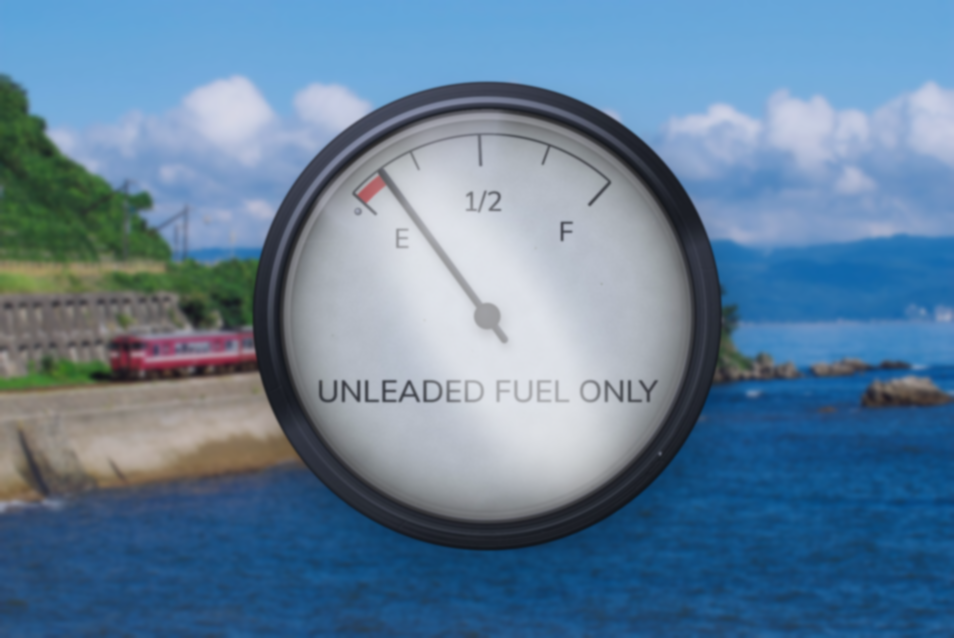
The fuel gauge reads **0.125**
